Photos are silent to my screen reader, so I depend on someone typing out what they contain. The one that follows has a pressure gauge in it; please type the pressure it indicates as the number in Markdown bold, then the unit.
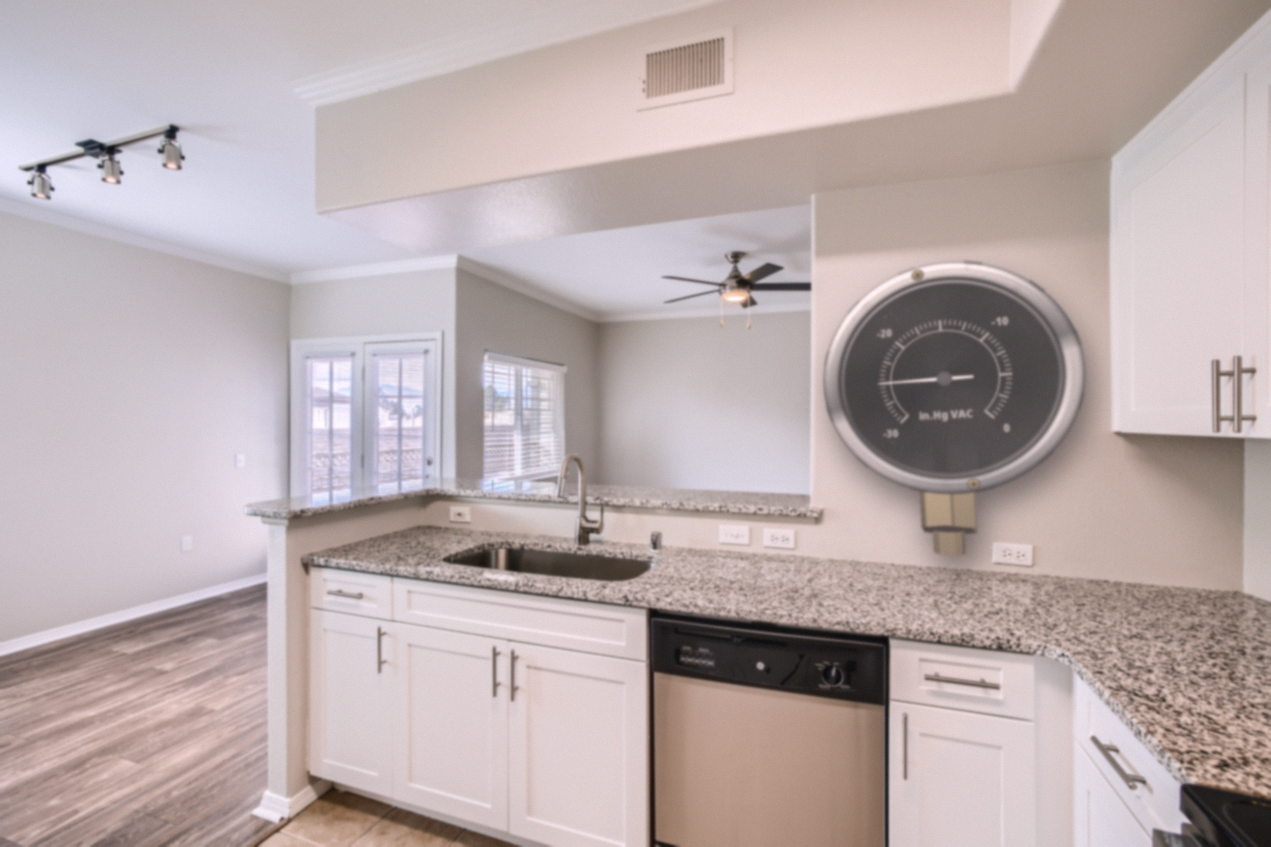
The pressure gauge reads **-25** inHg
